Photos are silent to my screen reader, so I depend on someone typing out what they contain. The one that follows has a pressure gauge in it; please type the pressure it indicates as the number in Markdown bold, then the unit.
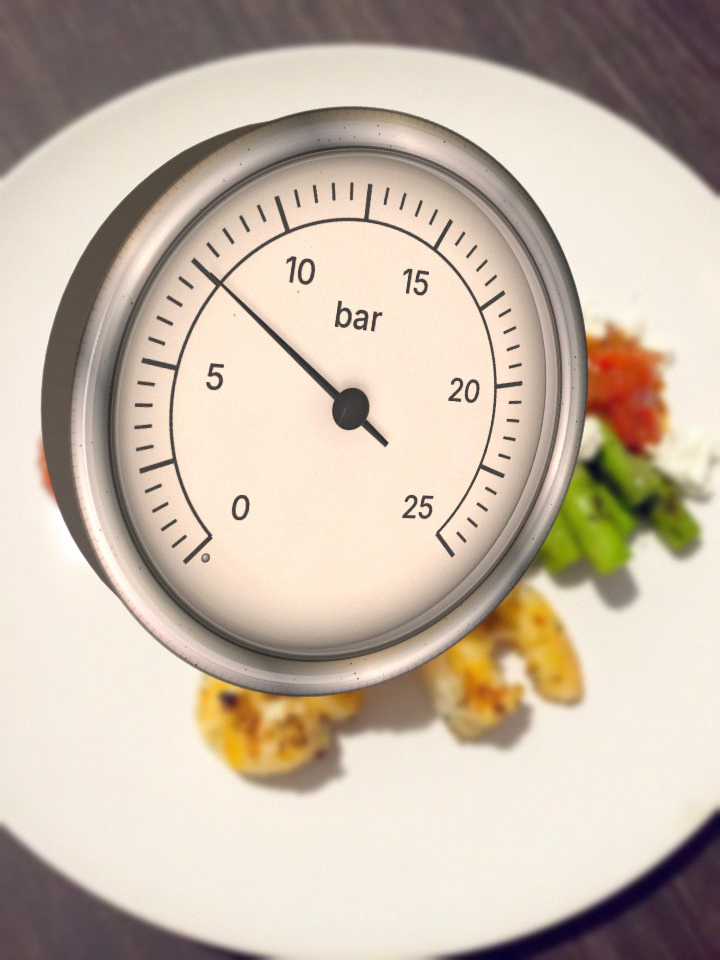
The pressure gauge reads **7.5** bar
